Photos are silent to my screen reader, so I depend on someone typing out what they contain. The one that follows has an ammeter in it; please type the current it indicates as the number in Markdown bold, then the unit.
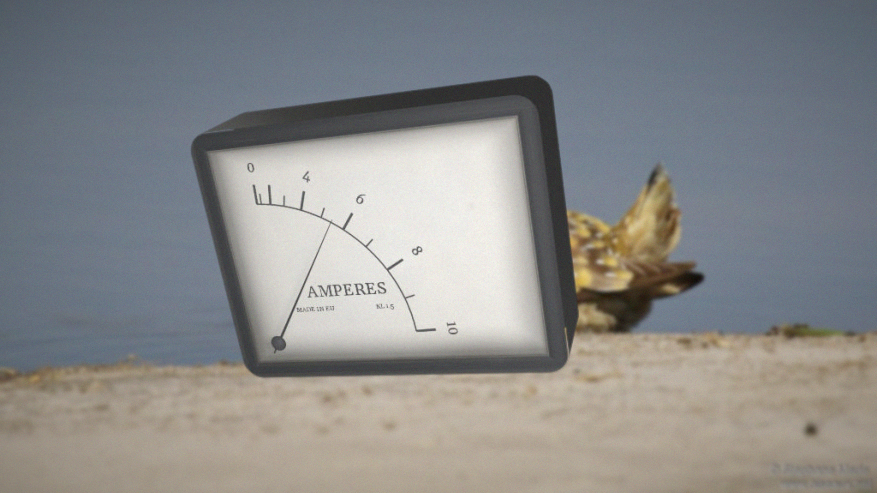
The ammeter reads **5.5** A
